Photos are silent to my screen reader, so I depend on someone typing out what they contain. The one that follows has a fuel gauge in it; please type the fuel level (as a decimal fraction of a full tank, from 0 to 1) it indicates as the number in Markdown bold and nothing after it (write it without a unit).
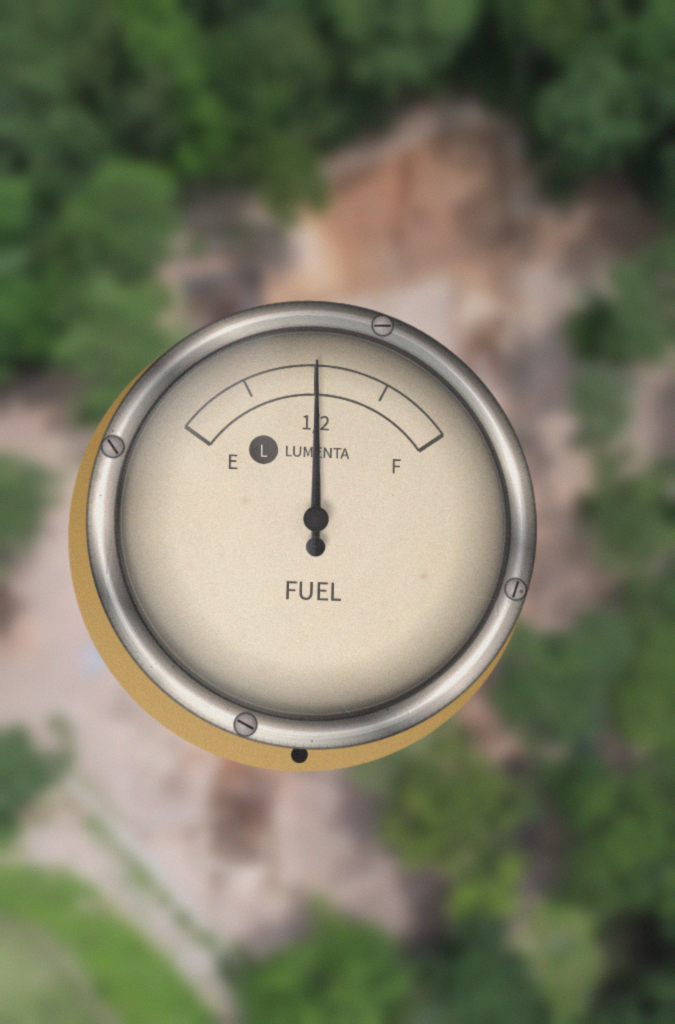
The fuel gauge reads **0.5**
